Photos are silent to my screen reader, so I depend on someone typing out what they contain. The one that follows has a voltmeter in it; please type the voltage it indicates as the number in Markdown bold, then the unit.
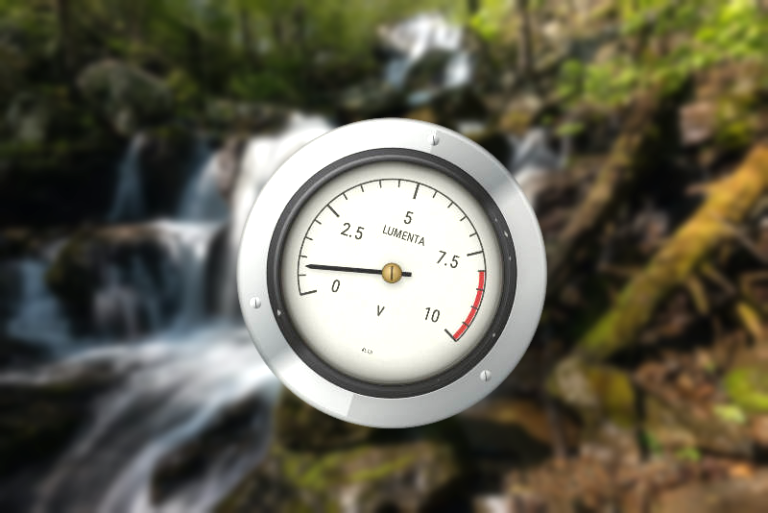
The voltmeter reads **0.75** V
